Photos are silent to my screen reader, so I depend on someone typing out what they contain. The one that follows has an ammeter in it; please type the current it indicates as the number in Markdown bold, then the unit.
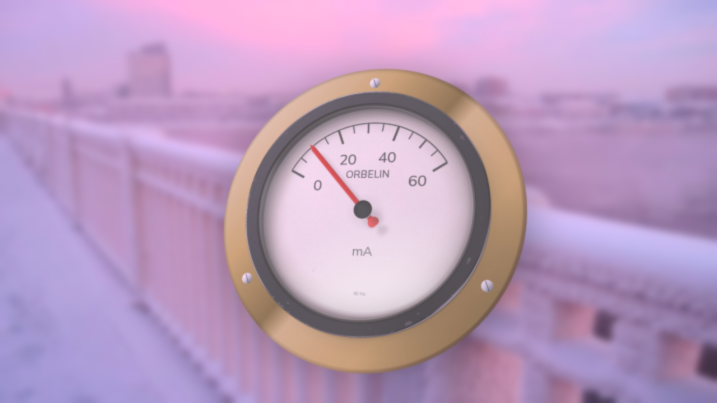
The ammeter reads **10** mA
